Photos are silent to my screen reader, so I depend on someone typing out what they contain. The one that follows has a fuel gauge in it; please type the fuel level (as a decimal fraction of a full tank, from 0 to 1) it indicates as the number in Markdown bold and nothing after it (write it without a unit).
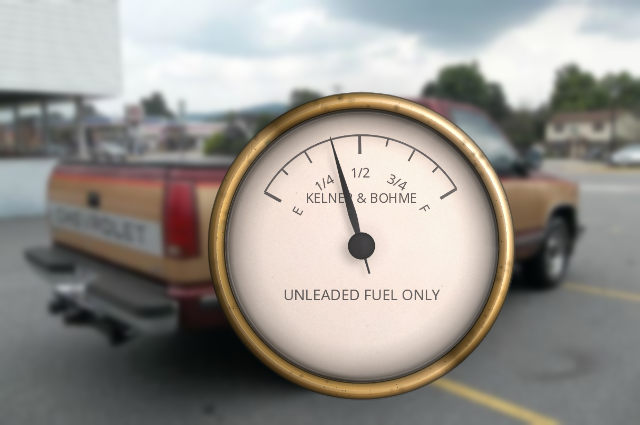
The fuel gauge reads **0.375**
